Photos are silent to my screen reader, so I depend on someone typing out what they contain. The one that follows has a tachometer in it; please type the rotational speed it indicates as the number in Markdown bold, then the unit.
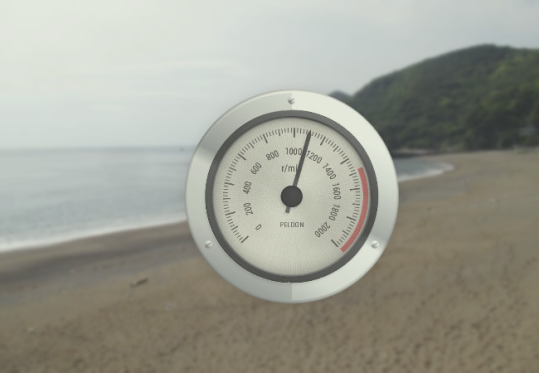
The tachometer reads **1100** rpm
